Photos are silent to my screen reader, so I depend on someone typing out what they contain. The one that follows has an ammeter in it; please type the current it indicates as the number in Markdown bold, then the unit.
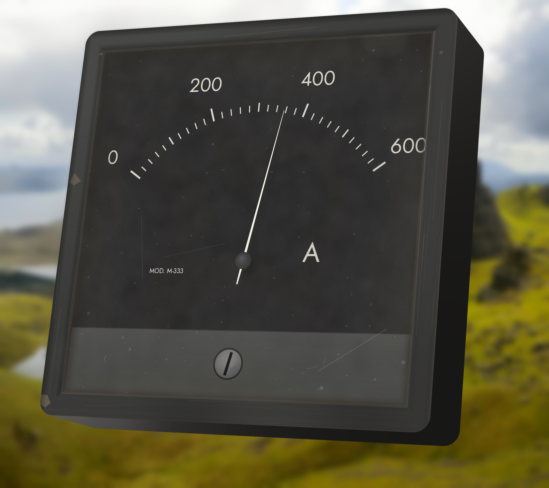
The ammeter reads **360** A
